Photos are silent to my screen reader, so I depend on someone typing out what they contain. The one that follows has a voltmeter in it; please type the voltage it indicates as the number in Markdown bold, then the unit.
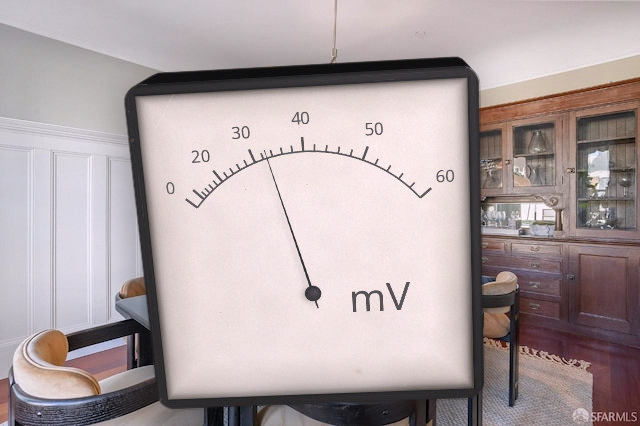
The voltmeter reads **33** mV
